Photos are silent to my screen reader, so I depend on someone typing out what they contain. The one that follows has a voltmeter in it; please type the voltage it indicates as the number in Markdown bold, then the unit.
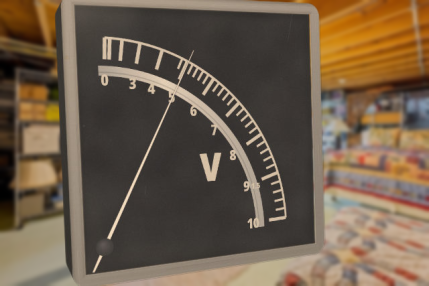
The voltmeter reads **5** V
